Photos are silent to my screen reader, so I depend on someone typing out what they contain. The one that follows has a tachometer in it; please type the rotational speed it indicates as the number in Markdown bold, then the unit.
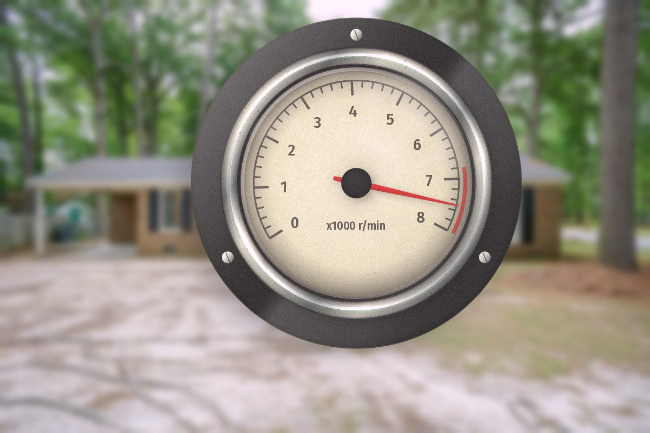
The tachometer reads **7500** rpm
